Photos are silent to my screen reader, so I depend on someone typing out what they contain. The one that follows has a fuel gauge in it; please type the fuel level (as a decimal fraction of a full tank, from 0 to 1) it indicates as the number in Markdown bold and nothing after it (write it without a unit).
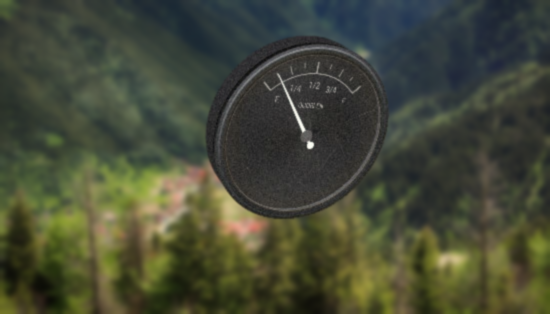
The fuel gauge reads **0.125**
